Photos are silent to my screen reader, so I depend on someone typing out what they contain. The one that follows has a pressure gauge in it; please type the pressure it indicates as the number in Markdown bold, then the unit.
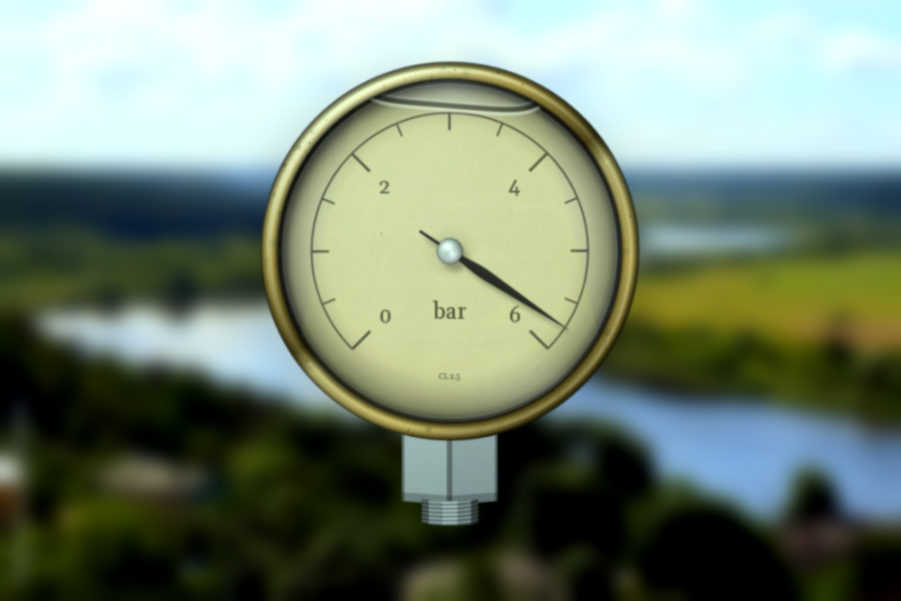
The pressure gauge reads **5.75** bar
